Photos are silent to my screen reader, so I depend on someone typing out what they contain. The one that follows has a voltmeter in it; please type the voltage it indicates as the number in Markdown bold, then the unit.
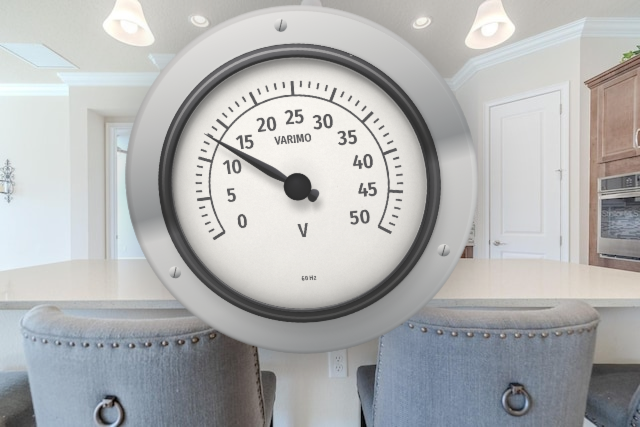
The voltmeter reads **13** V
